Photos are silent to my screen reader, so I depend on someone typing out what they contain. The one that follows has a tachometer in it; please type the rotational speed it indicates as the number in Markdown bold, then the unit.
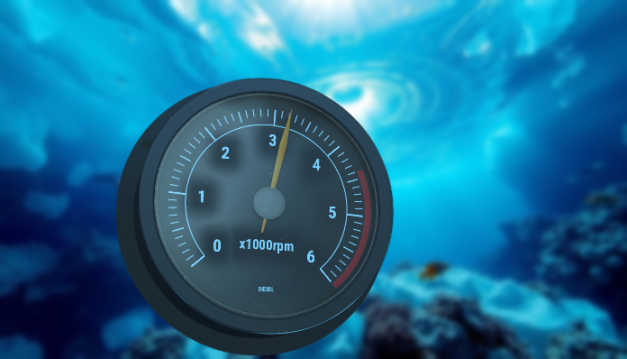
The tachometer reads **3200** rpm
